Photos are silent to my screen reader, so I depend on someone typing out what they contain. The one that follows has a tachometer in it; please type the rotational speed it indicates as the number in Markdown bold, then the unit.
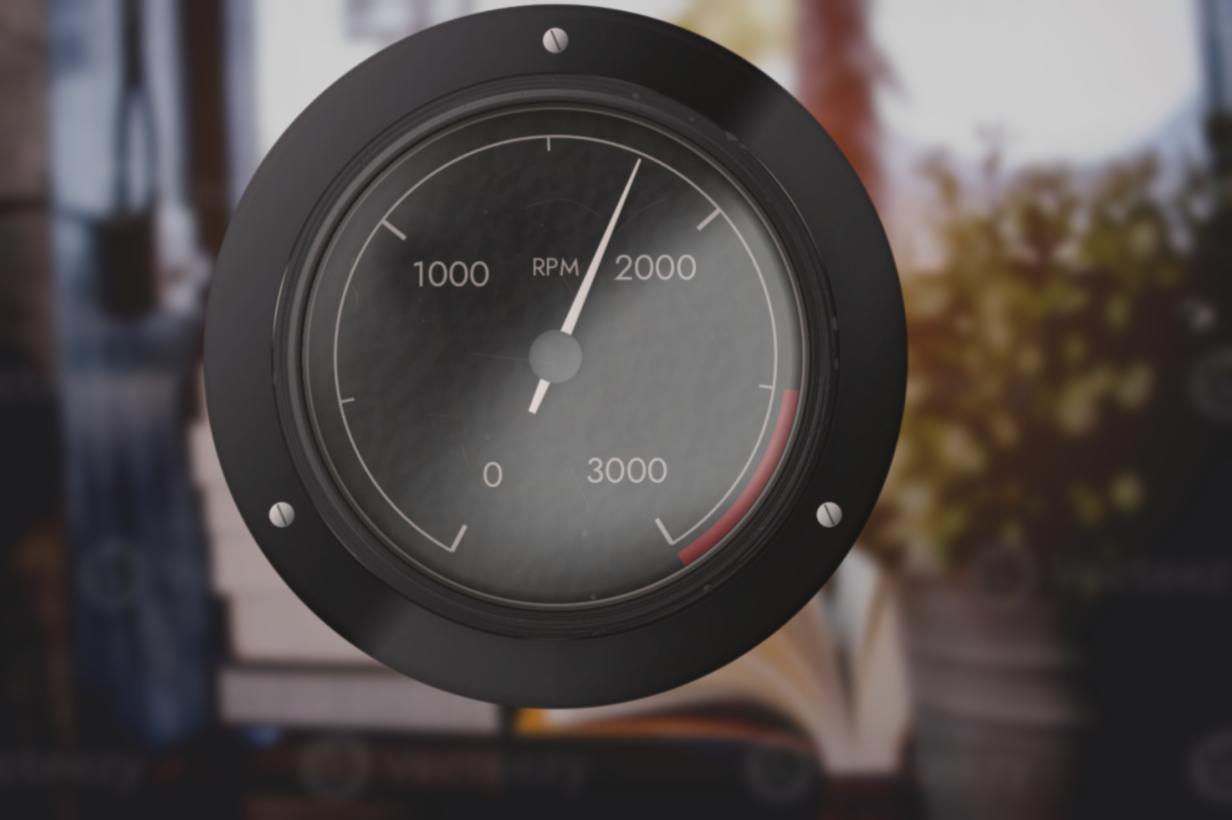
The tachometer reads **1750** rpm
